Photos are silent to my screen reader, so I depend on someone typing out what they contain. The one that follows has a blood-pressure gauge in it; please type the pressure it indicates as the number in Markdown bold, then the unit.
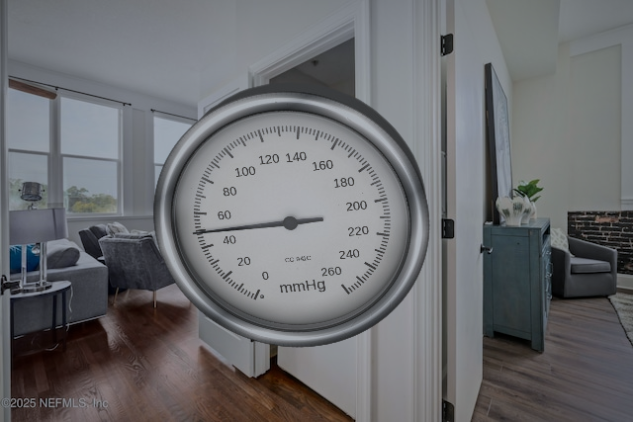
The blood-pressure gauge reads **50** mmHg
